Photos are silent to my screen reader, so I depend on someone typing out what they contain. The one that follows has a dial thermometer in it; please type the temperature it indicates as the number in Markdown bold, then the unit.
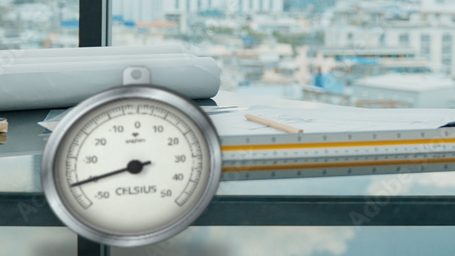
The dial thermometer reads **-40** °C
